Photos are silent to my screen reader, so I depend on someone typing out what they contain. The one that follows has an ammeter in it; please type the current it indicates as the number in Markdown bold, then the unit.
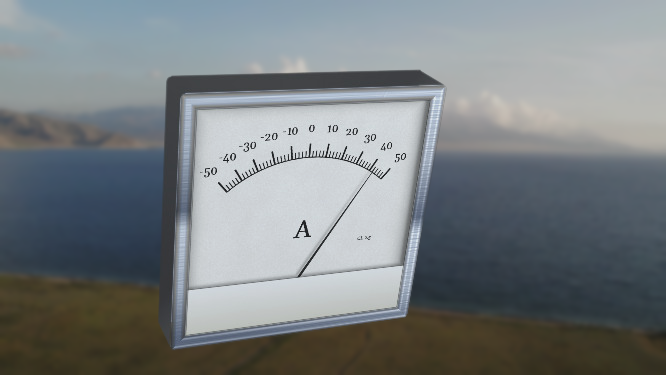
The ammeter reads **40** A
